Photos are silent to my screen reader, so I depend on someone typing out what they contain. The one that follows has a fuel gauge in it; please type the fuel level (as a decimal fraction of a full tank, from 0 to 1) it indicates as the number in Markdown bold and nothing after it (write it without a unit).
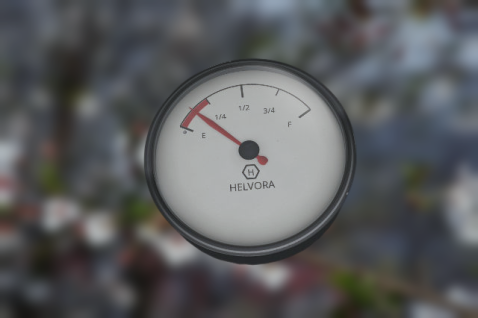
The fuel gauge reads **0.125**
